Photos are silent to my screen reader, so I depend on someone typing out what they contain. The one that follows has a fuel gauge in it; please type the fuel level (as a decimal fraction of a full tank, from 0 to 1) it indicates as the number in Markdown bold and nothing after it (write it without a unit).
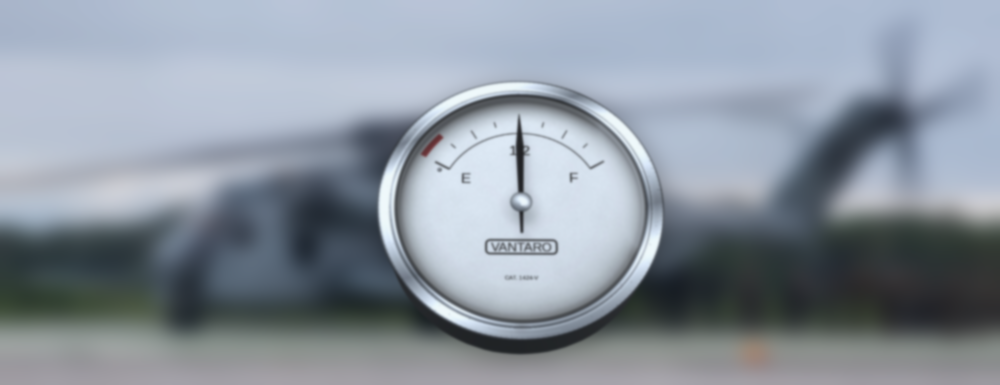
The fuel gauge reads **0.5**
